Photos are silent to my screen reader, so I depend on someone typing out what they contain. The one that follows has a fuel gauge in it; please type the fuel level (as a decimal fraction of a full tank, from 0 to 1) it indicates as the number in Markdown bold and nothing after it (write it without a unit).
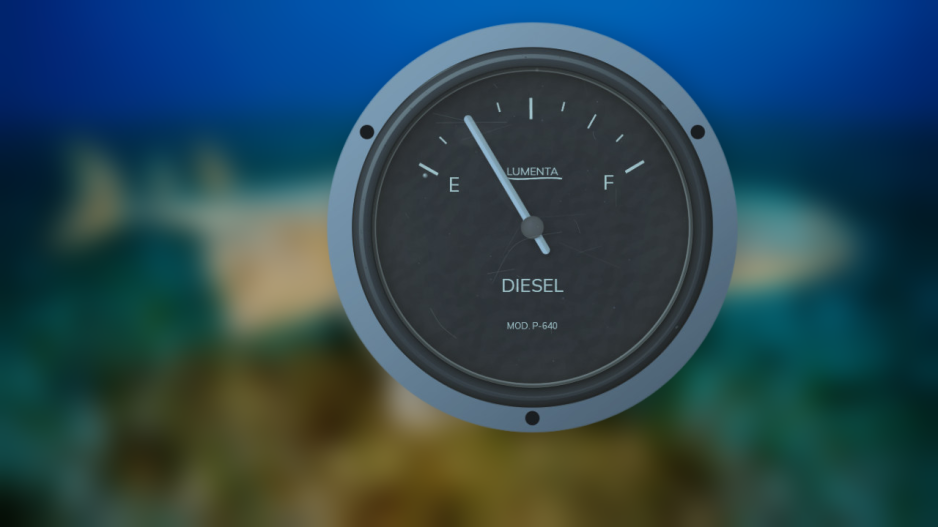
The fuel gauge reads **0.25**
